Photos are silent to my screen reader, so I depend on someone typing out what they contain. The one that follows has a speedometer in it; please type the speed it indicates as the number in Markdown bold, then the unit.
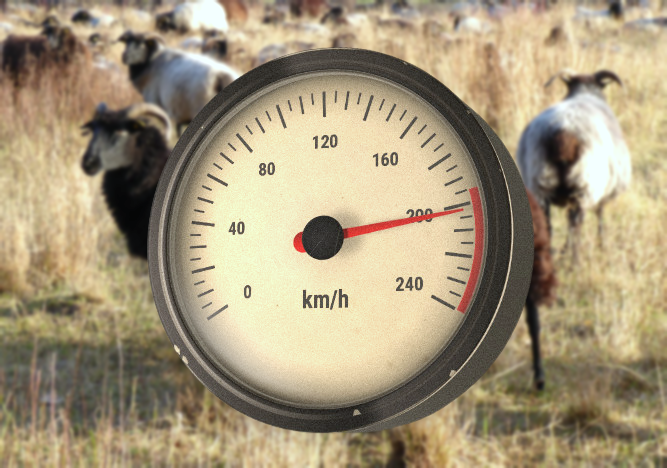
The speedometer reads **202.5** km/h
